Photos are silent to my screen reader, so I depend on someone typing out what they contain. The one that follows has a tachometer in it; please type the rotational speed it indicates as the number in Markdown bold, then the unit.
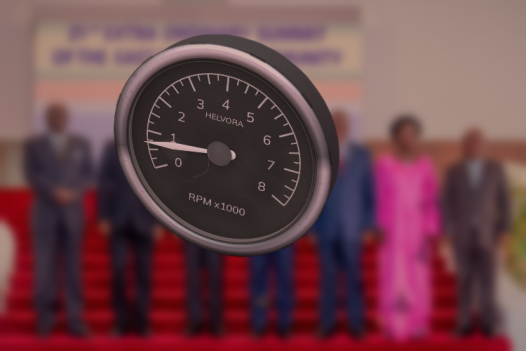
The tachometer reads **750** rpm
